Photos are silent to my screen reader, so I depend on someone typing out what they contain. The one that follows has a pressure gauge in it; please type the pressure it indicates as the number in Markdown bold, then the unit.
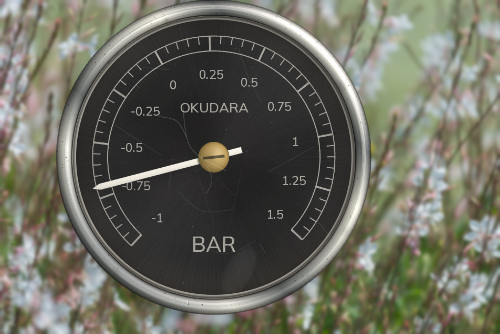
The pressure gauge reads **-0.7** bar
